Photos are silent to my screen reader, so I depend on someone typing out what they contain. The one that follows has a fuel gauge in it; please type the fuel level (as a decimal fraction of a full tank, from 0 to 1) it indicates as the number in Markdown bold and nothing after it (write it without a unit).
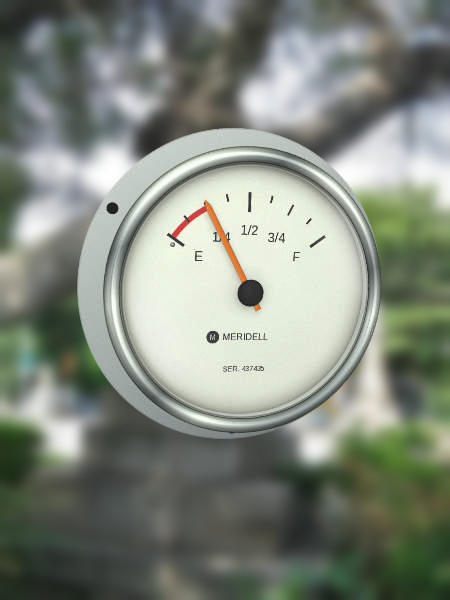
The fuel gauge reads **0.25**
